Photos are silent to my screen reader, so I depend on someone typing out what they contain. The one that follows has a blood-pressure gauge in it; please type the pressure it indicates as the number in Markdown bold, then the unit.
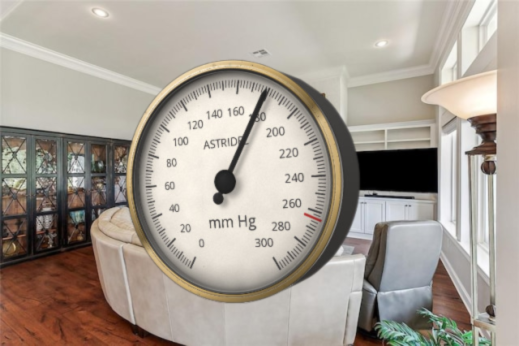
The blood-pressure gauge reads **180** mmHg
